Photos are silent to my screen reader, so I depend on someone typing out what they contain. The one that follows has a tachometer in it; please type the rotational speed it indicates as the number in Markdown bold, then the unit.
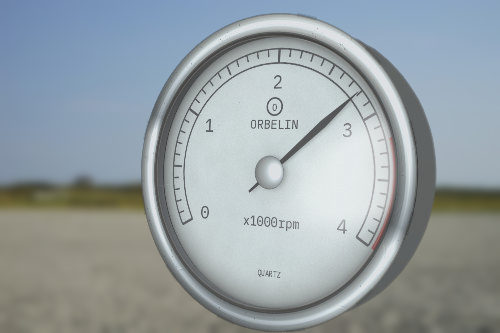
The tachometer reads **2800** rpm
